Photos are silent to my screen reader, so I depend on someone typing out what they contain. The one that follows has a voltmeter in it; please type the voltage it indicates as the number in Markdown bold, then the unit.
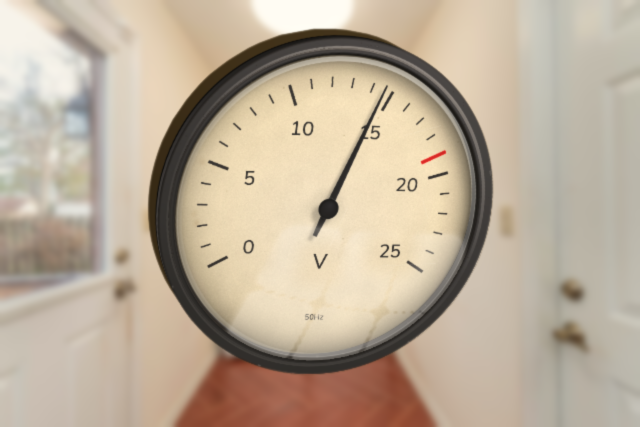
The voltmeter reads **14.5** V
